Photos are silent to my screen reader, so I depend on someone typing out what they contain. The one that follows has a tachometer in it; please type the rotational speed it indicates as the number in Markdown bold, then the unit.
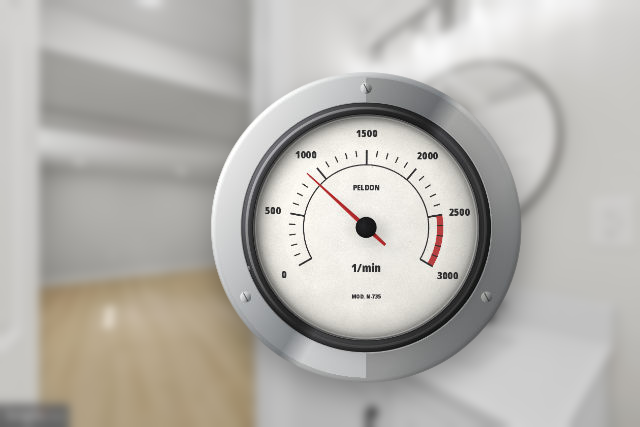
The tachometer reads **900** rpm
